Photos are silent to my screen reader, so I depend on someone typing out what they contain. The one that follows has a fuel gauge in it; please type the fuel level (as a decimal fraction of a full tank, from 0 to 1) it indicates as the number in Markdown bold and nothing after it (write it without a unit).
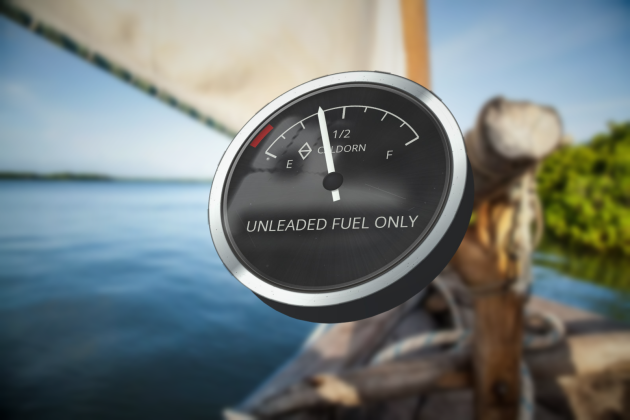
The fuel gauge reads **0.375**
